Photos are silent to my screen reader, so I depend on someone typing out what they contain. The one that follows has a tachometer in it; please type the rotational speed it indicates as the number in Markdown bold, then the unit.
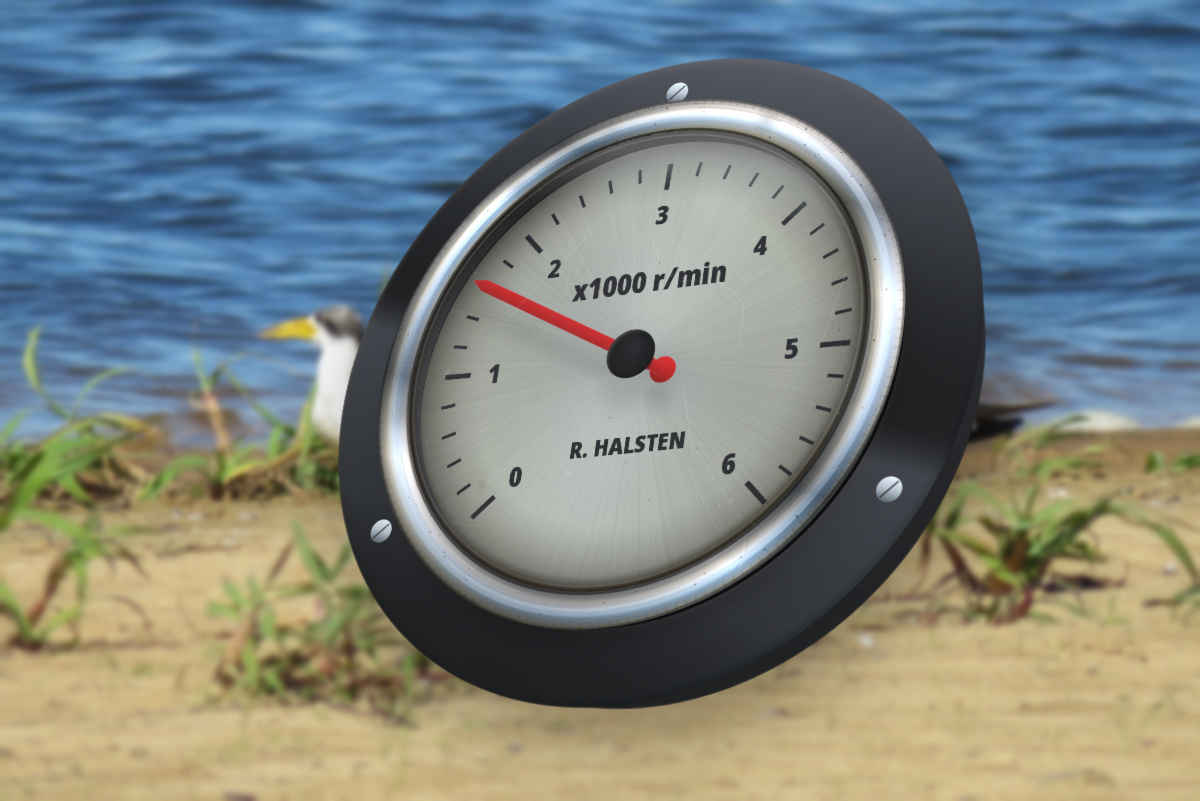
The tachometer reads **1600** rpm
